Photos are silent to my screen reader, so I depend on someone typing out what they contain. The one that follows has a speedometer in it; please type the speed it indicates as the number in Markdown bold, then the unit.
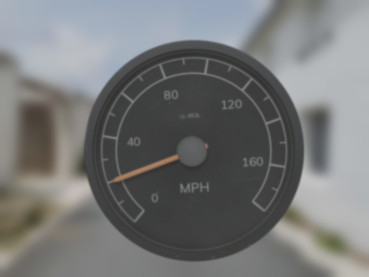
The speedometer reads **20** mph
